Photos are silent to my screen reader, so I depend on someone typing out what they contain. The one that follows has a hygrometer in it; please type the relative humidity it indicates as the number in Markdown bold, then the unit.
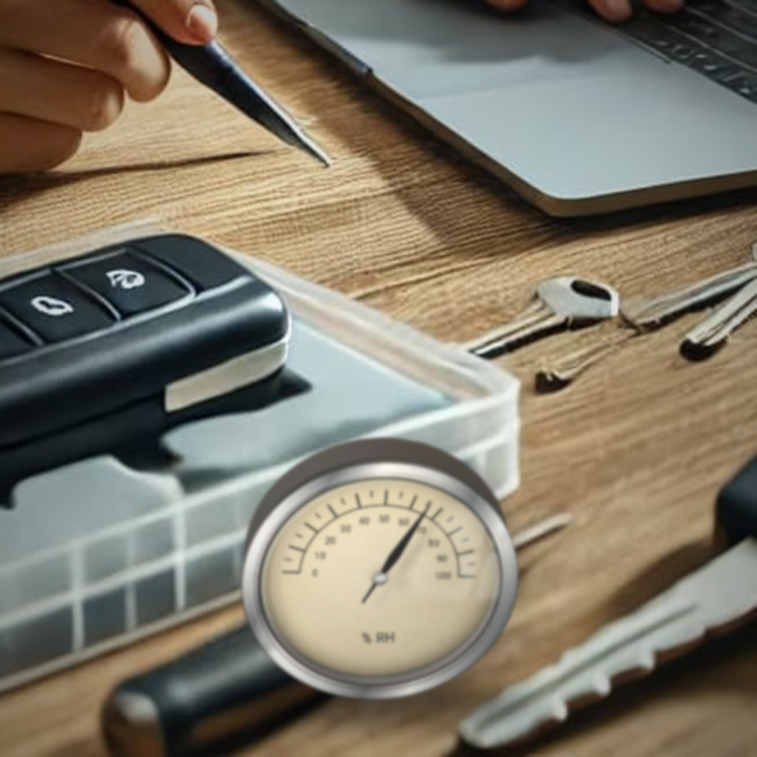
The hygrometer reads **65** %
